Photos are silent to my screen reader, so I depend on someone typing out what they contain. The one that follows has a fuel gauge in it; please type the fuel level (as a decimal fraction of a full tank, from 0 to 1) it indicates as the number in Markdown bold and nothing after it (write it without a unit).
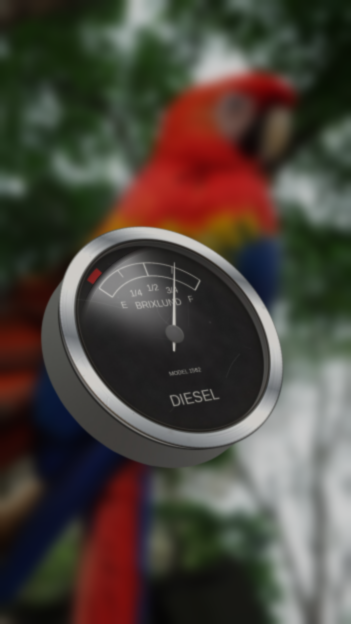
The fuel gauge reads **0.75**
